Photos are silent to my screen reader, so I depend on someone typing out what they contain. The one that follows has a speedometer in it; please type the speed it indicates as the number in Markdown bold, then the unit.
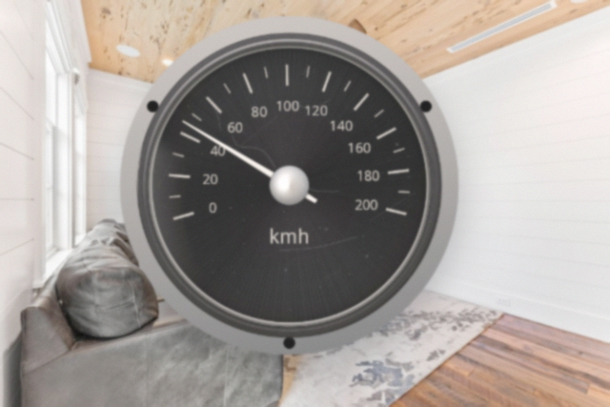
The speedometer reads **45** km/h
